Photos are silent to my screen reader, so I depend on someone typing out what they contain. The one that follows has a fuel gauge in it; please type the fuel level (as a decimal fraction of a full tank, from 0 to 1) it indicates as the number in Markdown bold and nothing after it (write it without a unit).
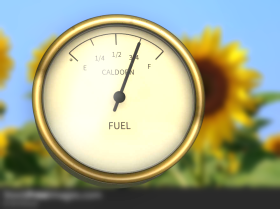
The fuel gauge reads **0.75**
